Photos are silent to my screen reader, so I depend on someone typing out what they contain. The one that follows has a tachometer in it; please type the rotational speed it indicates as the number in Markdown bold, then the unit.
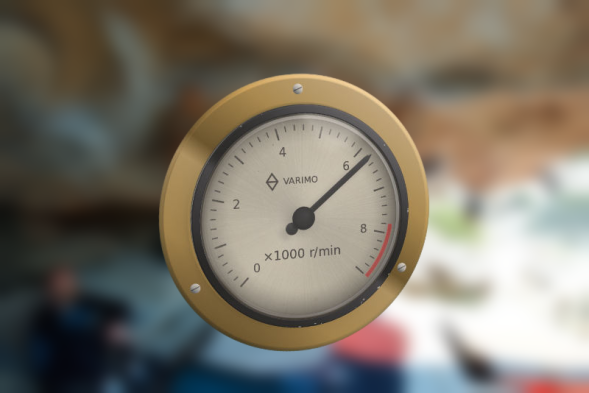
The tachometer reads **6200** rpm
